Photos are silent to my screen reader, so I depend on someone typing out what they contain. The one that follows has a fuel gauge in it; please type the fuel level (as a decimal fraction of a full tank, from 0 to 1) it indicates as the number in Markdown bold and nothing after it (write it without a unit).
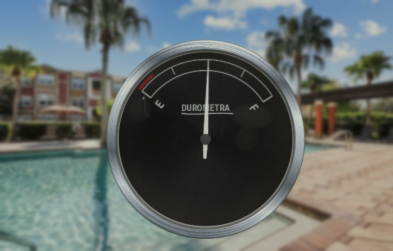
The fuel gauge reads **0.5**
